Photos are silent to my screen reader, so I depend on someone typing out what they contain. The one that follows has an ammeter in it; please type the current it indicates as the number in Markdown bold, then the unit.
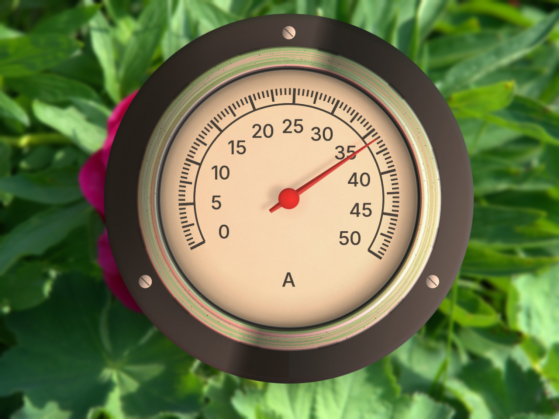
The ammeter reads **36** A
